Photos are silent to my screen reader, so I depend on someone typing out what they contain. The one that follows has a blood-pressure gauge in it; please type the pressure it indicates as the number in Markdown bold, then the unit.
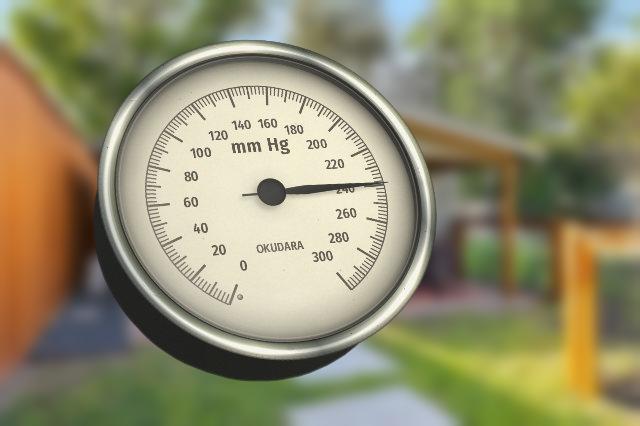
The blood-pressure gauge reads **240** mmHg
